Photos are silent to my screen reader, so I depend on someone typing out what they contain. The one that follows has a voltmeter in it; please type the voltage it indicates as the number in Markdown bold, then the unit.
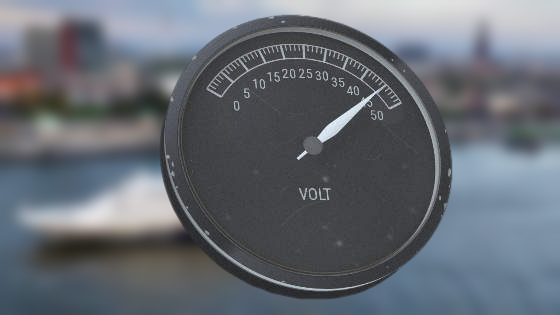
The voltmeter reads **45** V
